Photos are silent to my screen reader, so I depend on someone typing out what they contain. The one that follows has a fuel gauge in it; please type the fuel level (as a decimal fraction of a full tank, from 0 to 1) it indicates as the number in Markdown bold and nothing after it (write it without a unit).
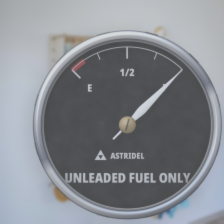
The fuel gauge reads **1**
